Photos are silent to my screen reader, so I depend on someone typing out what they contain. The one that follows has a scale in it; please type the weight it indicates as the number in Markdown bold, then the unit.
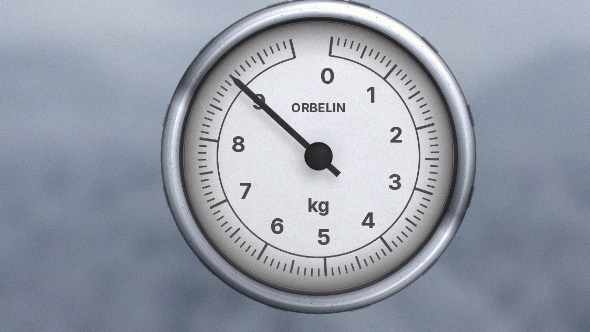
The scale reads **9** kg
